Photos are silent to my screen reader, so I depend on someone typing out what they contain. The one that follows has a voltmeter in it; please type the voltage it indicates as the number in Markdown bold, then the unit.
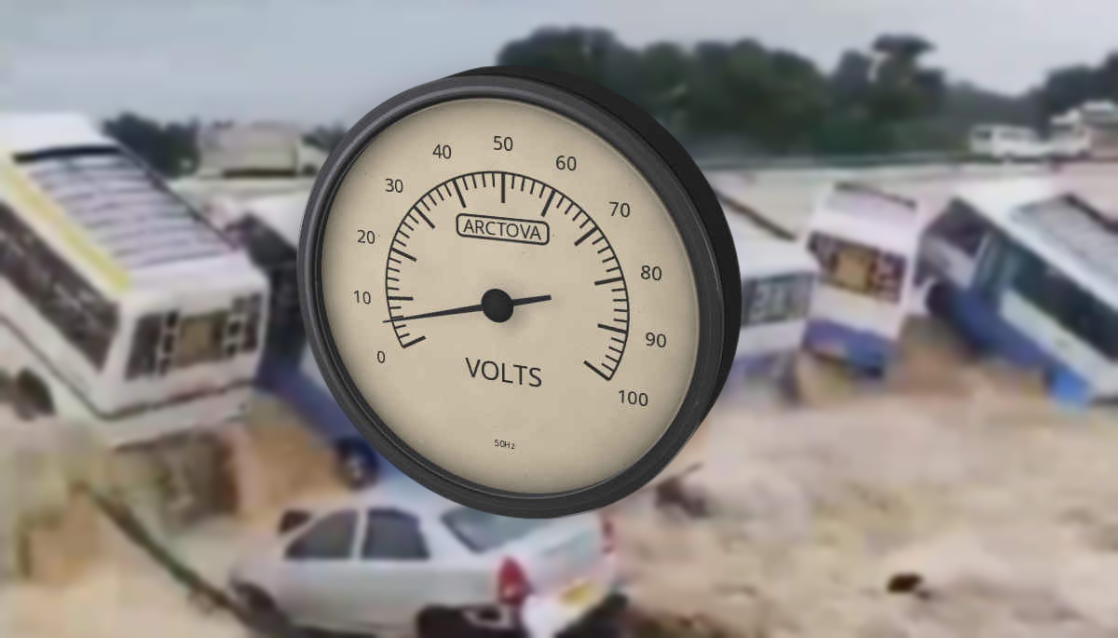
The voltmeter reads **6** V
